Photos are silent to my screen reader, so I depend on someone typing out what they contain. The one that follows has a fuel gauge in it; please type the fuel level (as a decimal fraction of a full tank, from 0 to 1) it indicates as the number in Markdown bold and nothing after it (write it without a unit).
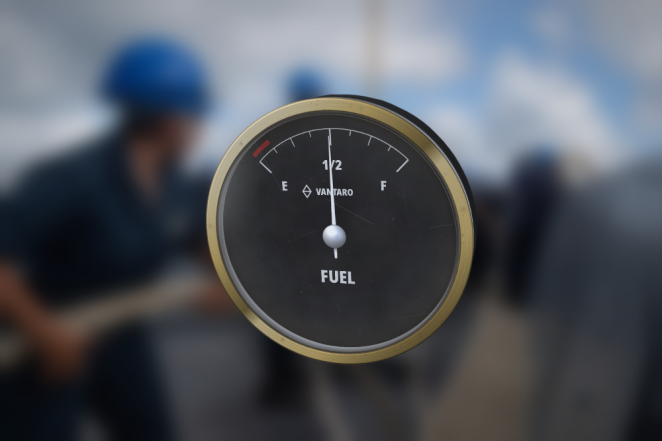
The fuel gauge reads **0.5**
